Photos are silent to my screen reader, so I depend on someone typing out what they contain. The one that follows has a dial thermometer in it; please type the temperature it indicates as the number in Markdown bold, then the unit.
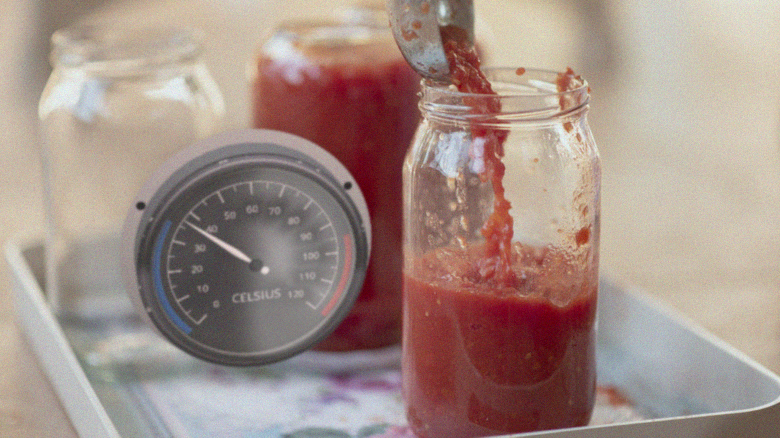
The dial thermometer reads **37.5** °C
